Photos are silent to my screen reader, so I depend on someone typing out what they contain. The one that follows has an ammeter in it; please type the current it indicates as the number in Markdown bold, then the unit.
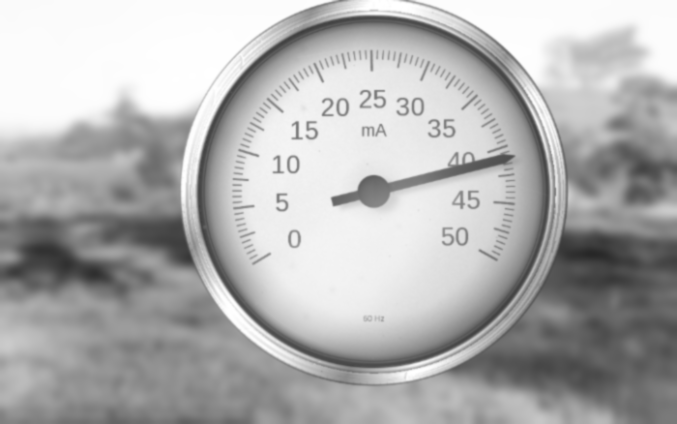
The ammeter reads **41** mA
